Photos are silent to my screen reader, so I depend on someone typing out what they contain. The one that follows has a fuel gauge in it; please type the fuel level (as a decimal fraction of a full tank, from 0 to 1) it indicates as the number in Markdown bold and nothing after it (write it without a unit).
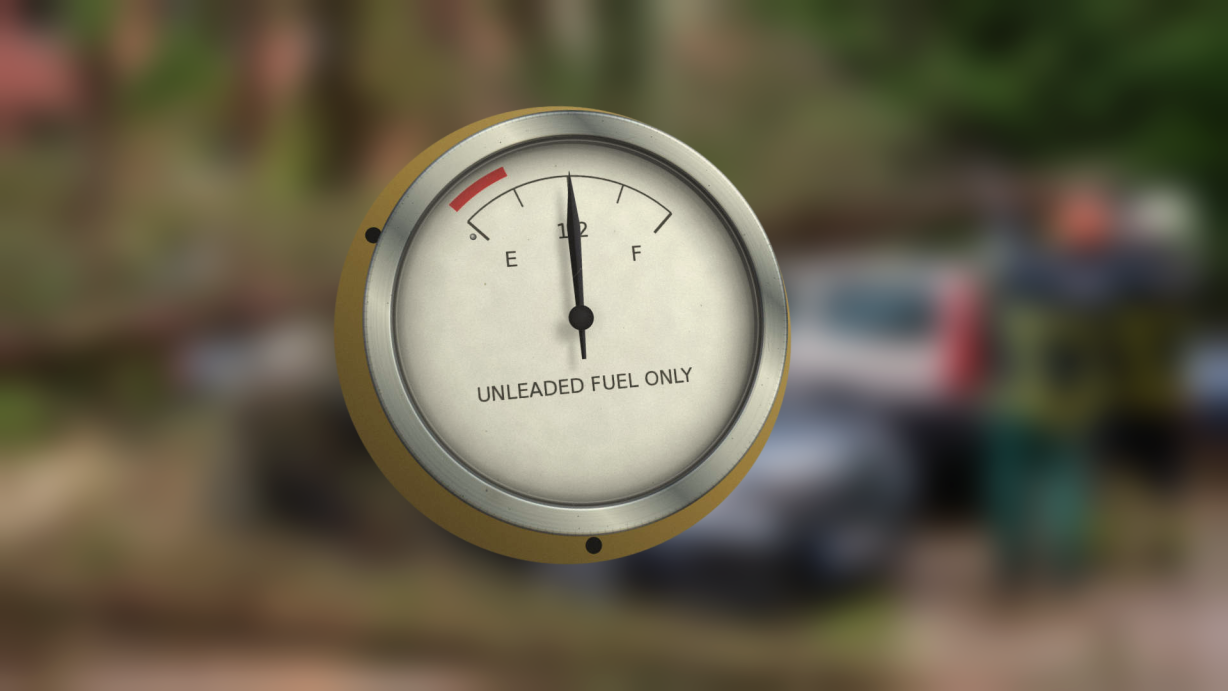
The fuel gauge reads **0.5**
